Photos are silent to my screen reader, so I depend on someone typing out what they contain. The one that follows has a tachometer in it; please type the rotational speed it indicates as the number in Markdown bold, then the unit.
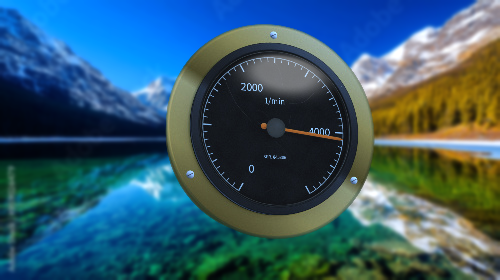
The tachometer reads **4100** rpm
